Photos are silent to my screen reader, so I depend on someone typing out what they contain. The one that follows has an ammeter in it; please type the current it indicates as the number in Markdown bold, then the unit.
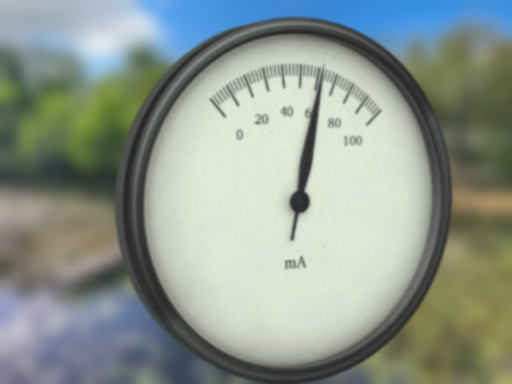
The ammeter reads **60** mA
